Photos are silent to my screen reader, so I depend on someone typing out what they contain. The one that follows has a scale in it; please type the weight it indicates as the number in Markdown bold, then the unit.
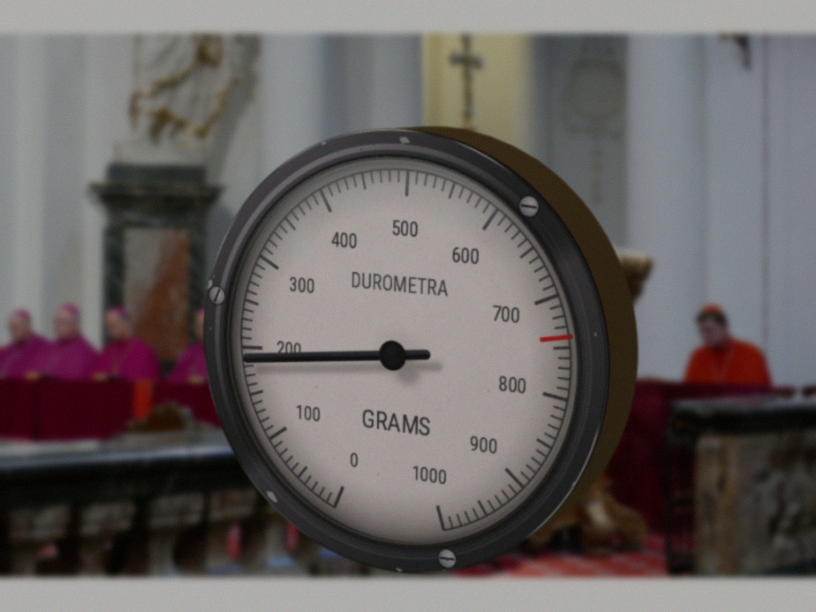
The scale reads **190** g
